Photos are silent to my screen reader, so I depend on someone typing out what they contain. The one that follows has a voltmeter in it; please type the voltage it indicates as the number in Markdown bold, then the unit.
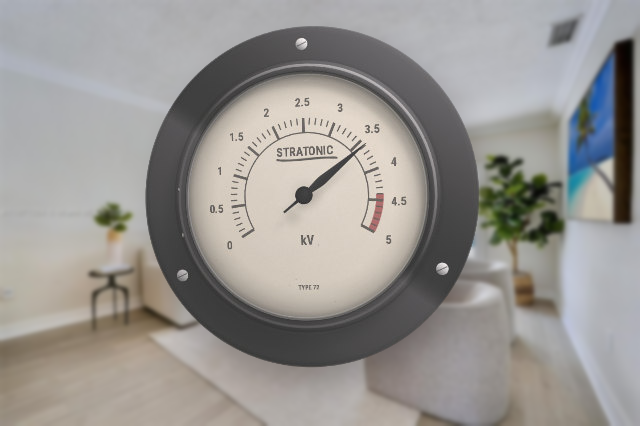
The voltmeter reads **3.6** kV
